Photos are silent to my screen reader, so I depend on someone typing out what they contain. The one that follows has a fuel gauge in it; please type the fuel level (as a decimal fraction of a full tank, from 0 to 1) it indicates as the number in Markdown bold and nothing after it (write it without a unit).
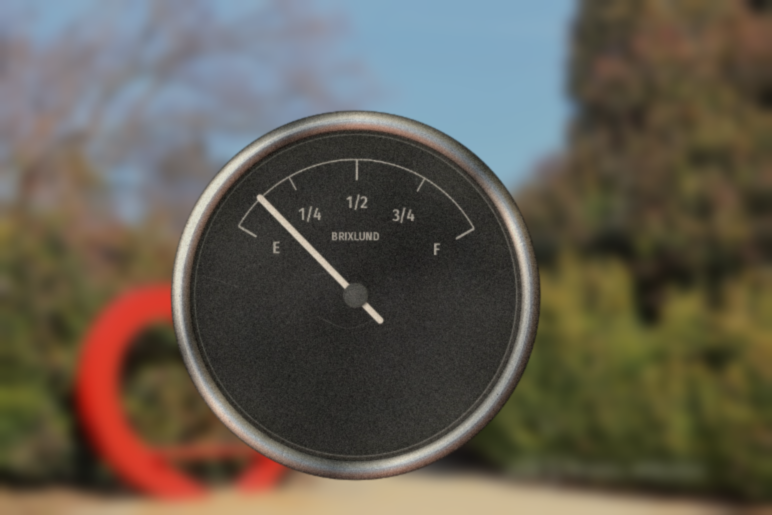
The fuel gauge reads **0.125**
